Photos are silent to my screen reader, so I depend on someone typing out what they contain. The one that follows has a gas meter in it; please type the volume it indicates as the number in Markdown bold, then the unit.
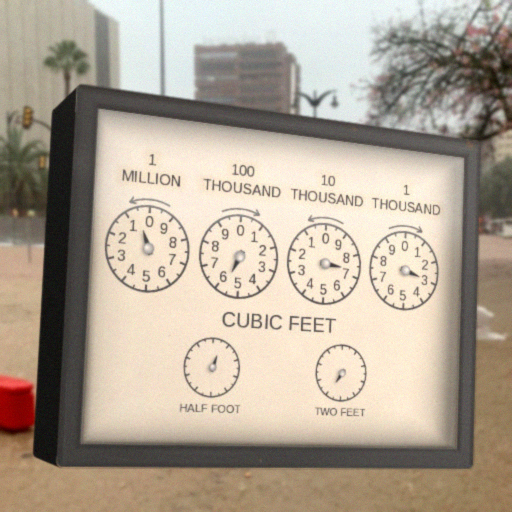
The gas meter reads **57300** ft³
